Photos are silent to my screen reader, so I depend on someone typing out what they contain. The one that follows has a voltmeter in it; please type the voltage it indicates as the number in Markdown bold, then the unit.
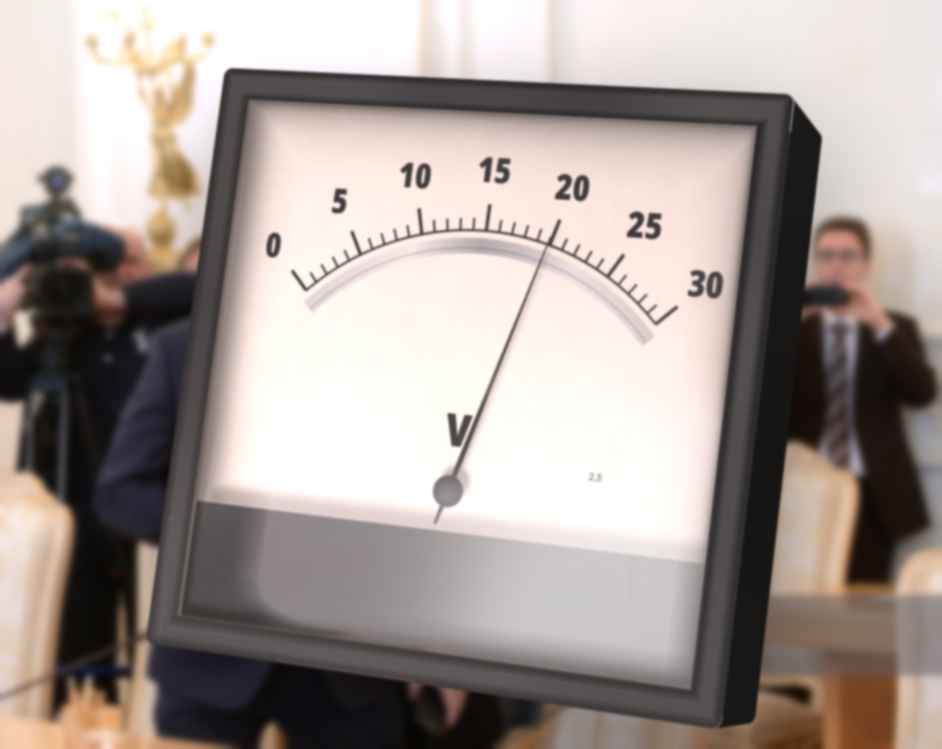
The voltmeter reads **20** V
